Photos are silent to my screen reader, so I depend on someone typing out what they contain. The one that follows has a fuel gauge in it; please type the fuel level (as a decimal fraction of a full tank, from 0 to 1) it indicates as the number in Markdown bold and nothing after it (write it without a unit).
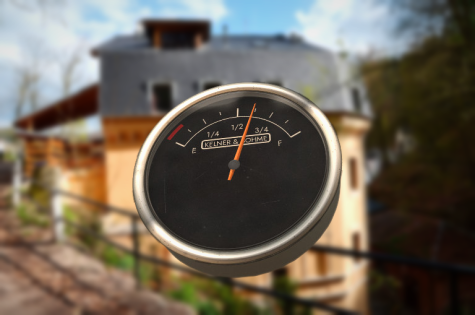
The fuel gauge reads **0.625**
